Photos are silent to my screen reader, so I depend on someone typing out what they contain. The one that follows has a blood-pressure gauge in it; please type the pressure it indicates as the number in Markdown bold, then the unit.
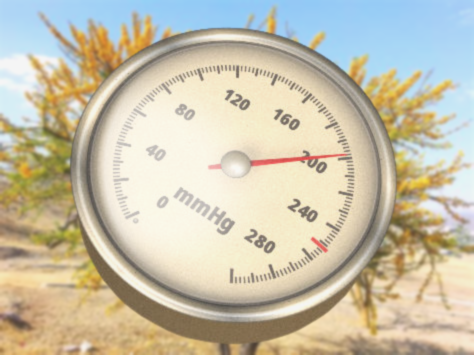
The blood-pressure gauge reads **200** mmHg
